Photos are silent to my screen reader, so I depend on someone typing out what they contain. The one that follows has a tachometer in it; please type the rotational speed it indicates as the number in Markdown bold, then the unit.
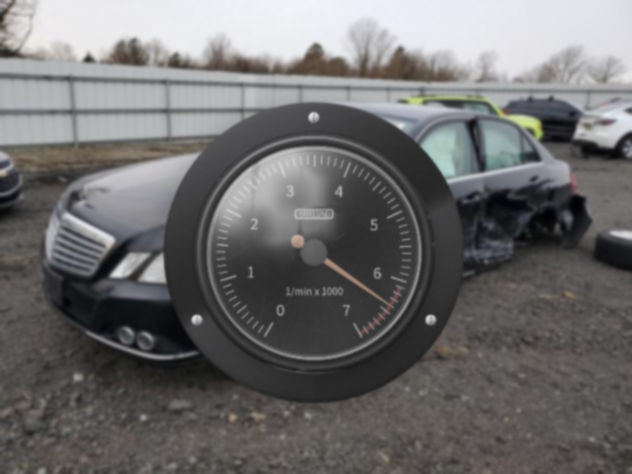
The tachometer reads **6400** rpm
